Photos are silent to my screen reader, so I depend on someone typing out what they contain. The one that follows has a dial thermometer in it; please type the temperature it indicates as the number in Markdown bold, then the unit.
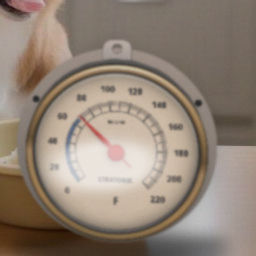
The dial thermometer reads **70** °F
